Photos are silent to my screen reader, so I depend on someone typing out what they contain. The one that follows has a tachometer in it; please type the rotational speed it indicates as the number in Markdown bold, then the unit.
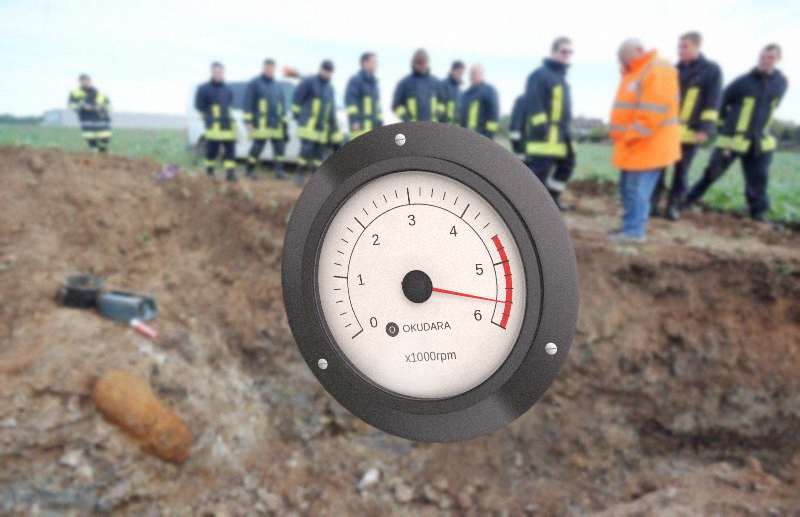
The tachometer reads **5600** rpm
